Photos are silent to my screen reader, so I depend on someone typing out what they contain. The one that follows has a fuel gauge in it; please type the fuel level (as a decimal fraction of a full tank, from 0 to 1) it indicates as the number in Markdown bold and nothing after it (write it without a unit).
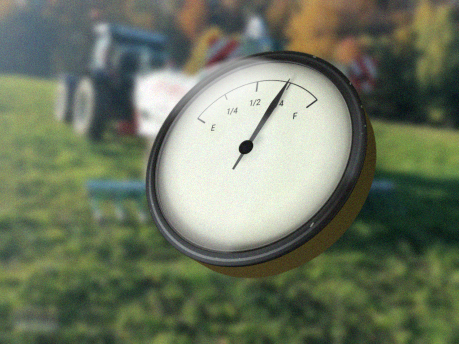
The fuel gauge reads **0.75**
